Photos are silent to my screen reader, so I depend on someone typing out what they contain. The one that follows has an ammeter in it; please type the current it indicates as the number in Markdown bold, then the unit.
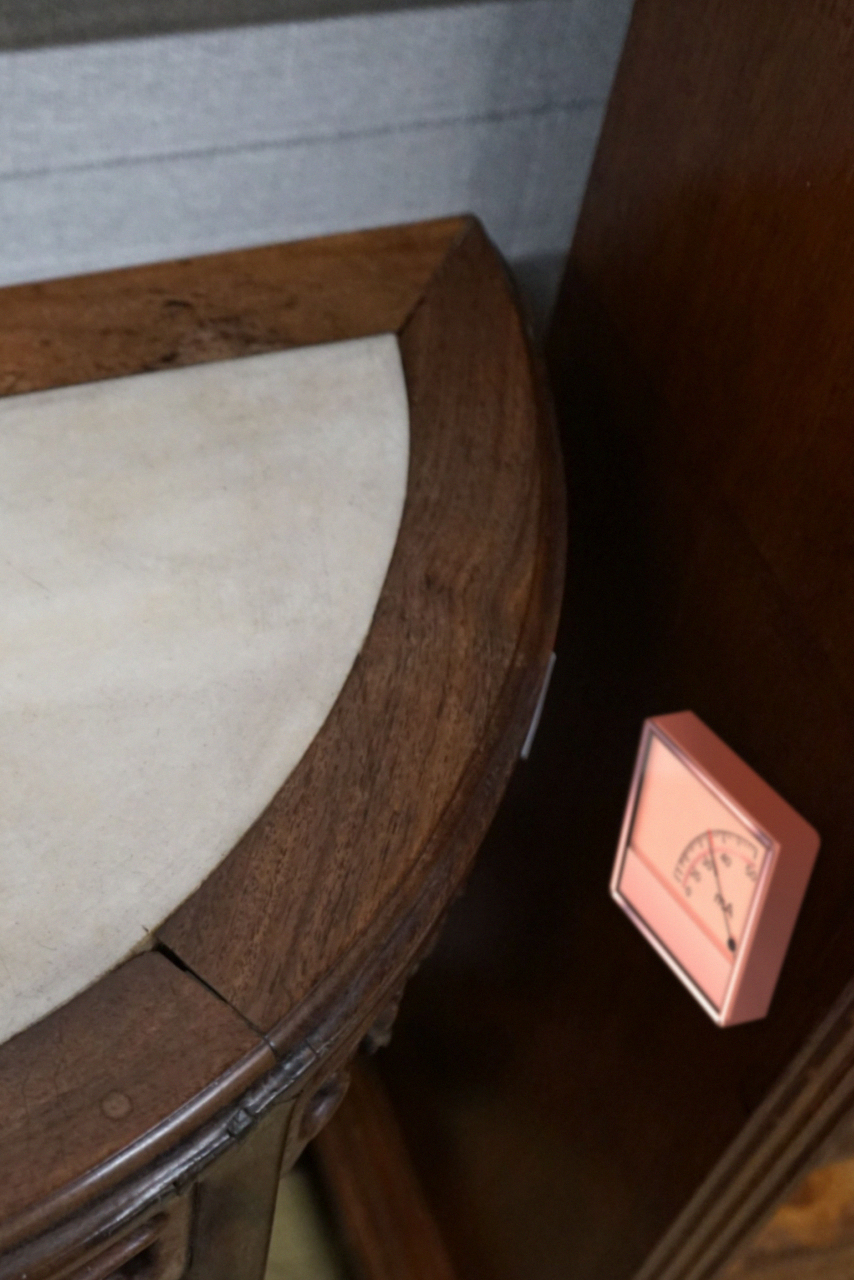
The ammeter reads **35** mA
